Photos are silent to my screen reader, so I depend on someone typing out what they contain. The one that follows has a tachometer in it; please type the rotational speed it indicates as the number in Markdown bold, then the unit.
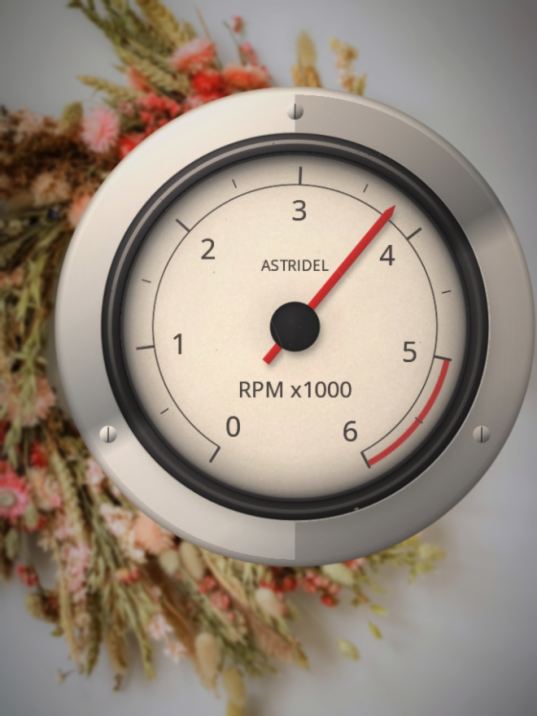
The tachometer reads **3750** rpm
